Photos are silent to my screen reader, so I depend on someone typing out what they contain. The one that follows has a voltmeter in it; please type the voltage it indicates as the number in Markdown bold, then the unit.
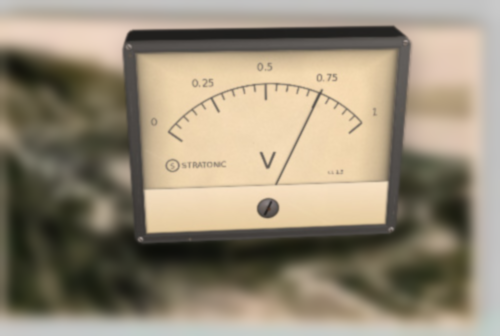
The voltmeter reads **0.75** V
